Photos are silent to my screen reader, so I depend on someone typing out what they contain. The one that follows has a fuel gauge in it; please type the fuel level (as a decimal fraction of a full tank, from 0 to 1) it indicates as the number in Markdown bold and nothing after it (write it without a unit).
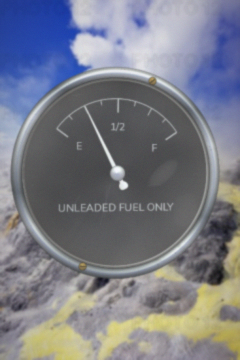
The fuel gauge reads **0.25**
